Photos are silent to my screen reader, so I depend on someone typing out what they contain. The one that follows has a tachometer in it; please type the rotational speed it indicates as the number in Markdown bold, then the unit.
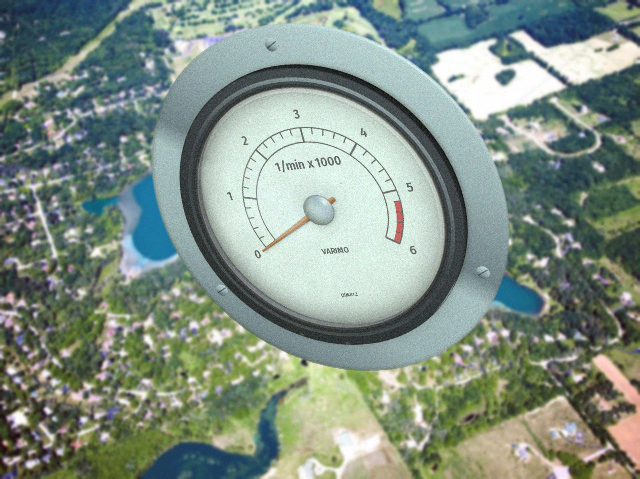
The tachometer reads **0** rpm
